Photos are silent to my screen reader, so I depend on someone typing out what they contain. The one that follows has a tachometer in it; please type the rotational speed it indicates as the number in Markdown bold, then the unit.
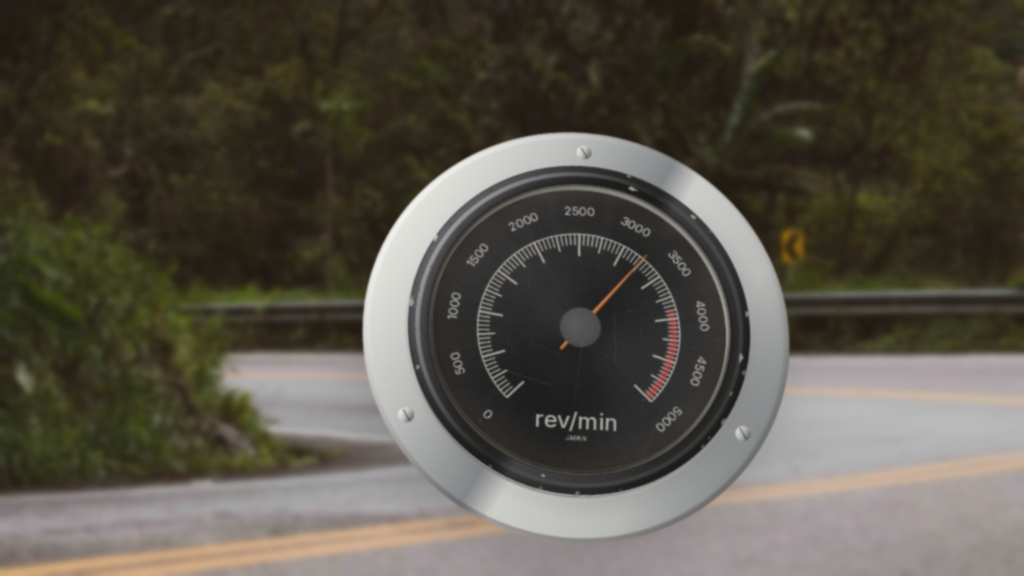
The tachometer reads **3250** rpm
